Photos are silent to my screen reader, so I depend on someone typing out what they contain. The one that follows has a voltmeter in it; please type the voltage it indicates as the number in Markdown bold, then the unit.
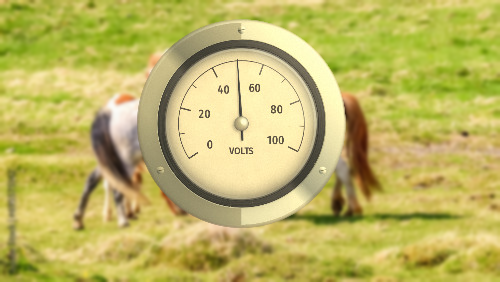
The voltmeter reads **50** V
